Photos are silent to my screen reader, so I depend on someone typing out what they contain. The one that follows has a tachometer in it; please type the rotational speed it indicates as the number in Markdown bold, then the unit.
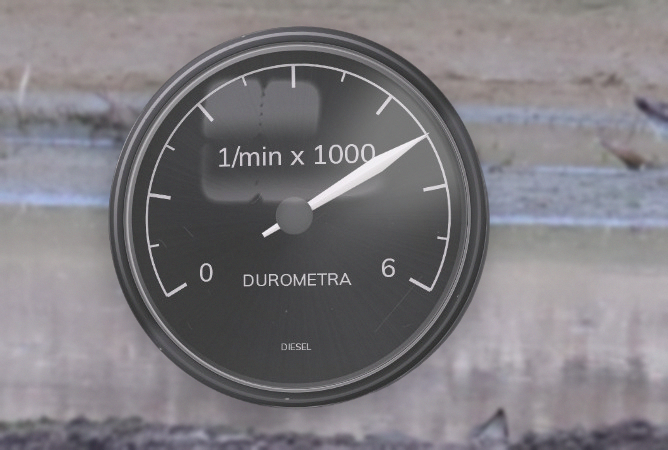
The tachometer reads **4500** rpm
